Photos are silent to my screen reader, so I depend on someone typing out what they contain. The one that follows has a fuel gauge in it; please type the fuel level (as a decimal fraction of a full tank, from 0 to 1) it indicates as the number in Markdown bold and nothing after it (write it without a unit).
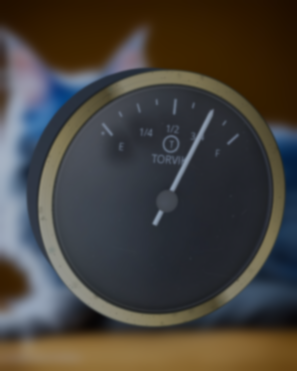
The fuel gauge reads **0.75**
